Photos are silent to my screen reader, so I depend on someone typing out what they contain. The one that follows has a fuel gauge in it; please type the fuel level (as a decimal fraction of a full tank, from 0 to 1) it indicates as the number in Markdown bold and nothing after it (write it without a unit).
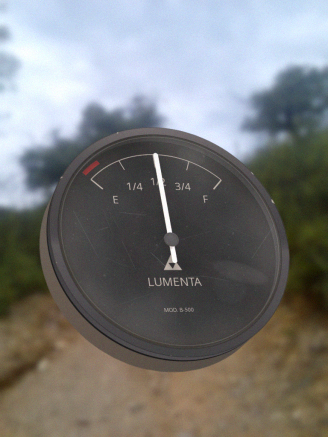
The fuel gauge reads **0.5**
